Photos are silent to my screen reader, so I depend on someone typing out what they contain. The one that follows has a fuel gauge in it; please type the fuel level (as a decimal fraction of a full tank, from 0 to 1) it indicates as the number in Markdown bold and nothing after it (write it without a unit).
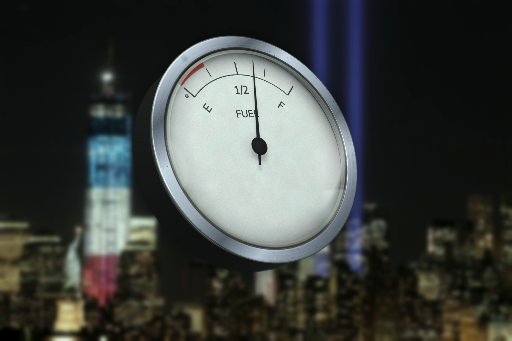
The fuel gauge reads **0.625**
